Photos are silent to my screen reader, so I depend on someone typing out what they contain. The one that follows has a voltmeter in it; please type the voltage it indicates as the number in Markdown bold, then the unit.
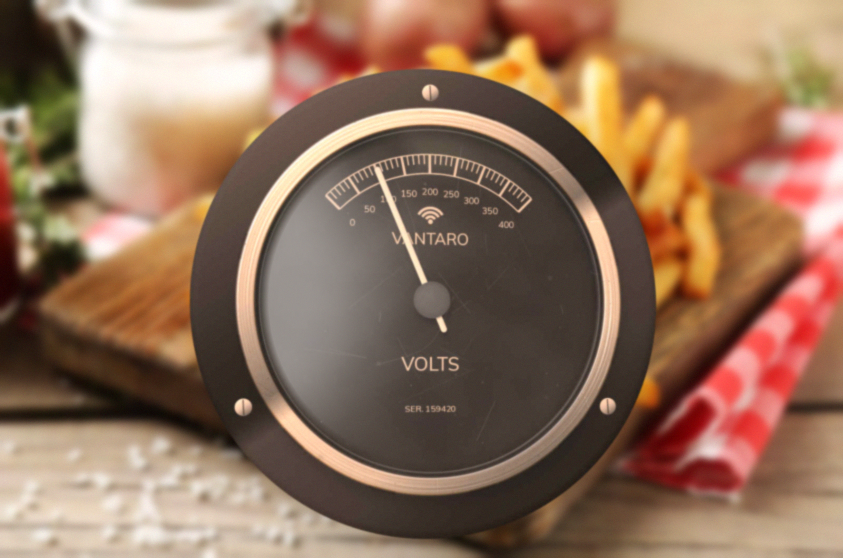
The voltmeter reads **100** V
